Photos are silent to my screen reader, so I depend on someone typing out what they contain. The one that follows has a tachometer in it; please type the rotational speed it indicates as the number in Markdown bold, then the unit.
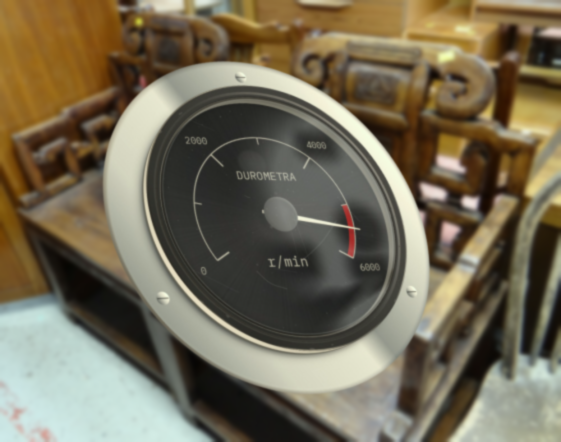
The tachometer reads **5500** rpm
